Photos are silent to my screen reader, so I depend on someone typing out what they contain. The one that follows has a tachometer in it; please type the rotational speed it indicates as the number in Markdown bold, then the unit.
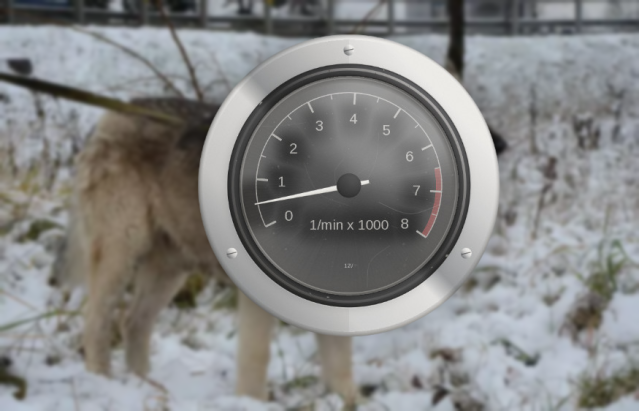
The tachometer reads **500** rpm
